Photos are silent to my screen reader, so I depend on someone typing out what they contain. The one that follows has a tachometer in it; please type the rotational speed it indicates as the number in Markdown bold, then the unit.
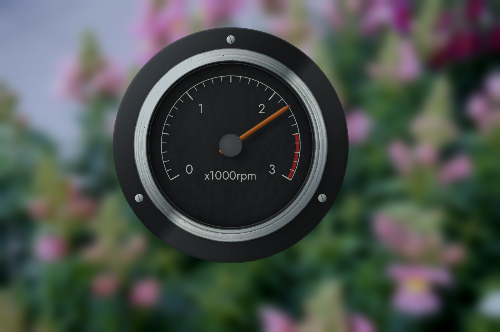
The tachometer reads **2200** rpm
